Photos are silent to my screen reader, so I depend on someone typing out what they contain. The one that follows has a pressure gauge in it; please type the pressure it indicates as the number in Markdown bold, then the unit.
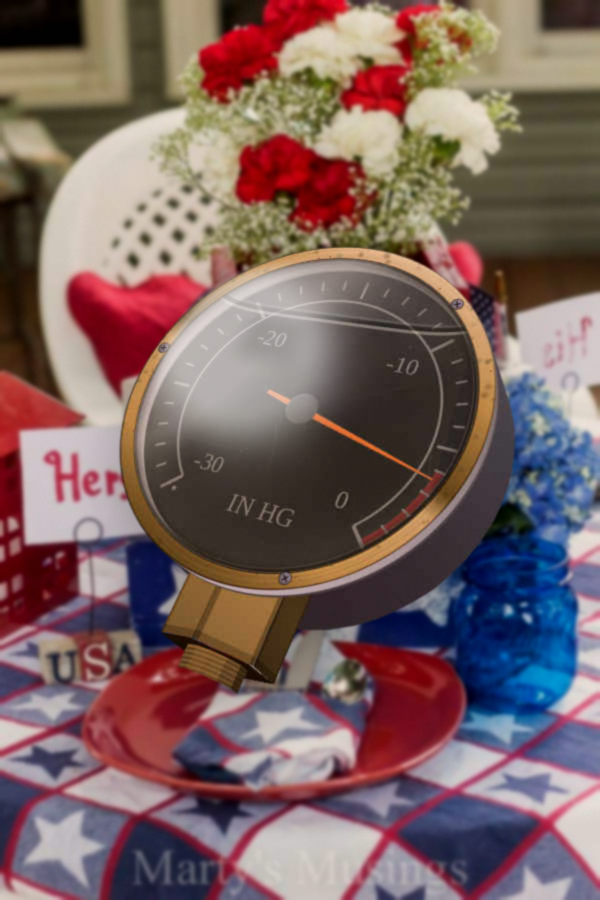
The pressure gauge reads **-3.5** inHg
